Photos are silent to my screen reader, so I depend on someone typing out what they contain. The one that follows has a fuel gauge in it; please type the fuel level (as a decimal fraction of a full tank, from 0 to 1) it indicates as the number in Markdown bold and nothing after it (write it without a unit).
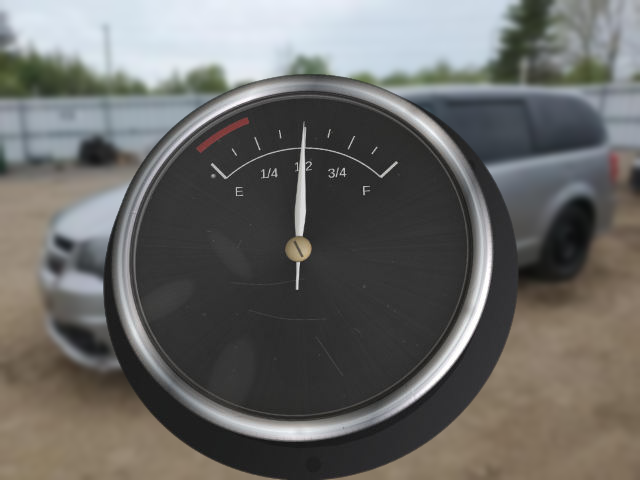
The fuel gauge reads **0.5**
